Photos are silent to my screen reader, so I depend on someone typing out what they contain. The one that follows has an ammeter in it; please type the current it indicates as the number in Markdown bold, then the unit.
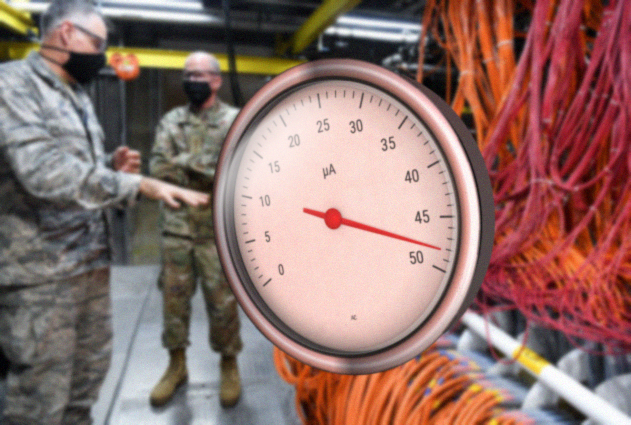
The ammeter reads **48** µA
